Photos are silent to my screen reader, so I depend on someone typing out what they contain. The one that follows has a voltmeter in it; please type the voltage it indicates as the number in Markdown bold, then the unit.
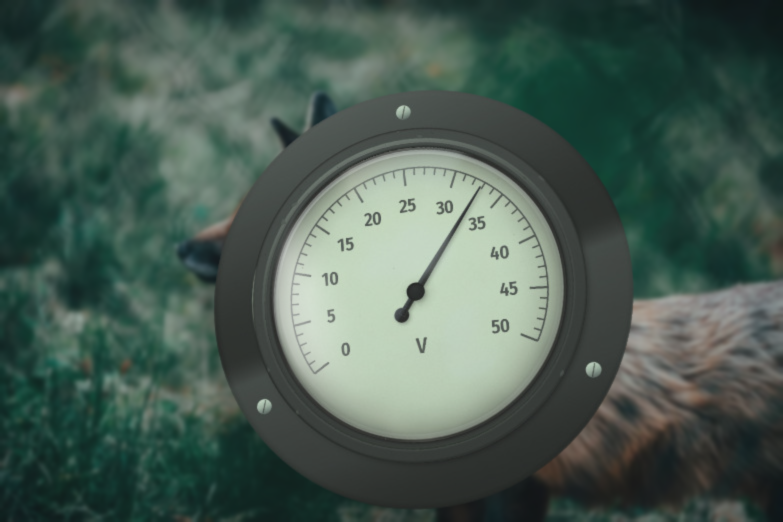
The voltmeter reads **33** V
